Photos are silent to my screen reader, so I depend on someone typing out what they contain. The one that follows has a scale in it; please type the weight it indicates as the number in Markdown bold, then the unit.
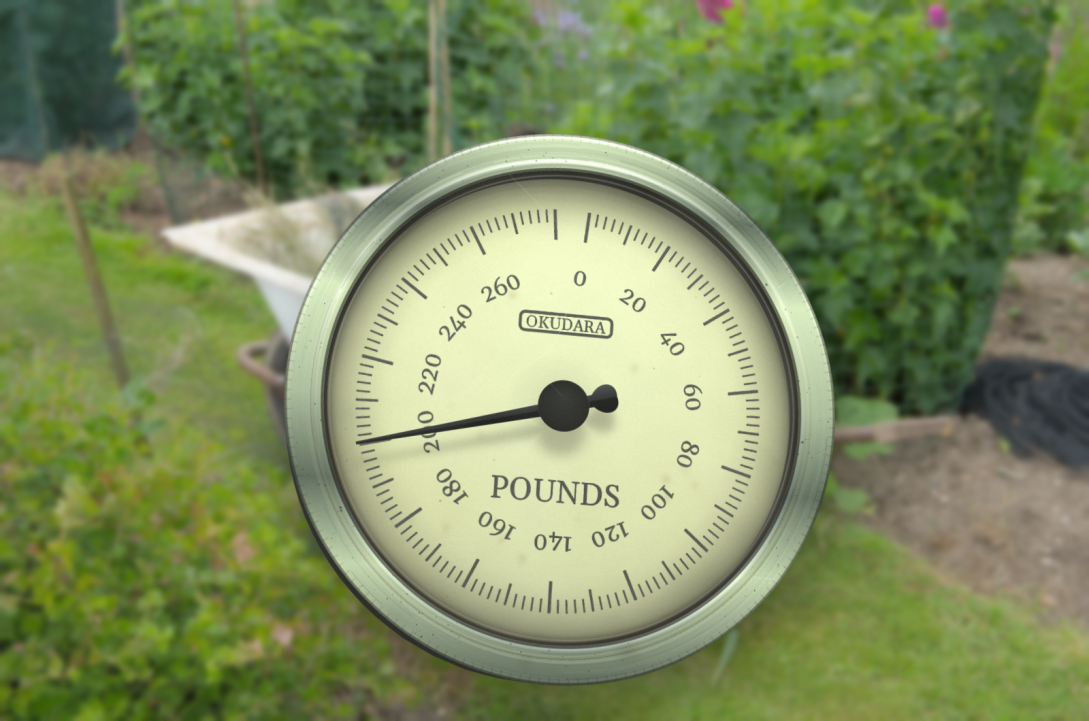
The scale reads **200** lb
